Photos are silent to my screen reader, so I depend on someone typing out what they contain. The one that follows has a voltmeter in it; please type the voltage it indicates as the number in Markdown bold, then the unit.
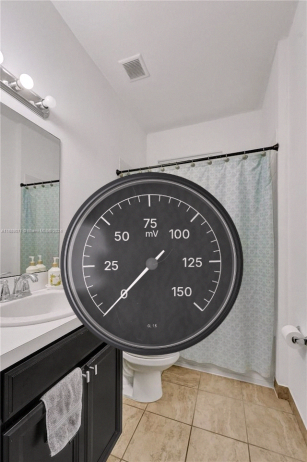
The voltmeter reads **0** mV
